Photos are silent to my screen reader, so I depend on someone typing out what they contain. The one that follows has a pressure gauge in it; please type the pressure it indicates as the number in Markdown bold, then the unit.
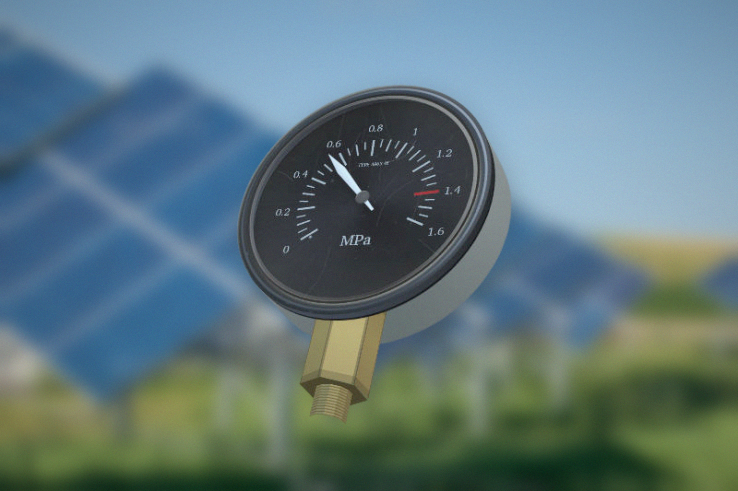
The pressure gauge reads **0.55** MPa
